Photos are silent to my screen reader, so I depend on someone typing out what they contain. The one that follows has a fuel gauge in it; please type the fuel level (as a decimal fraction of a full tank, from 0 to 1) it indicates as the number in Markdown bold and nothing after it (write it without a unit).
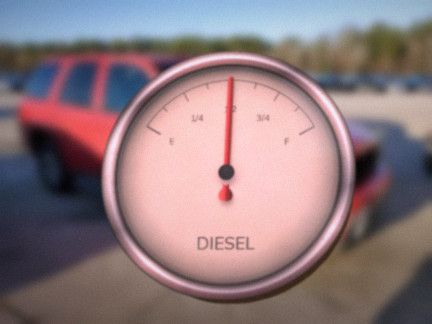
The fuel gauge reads **0.5**
